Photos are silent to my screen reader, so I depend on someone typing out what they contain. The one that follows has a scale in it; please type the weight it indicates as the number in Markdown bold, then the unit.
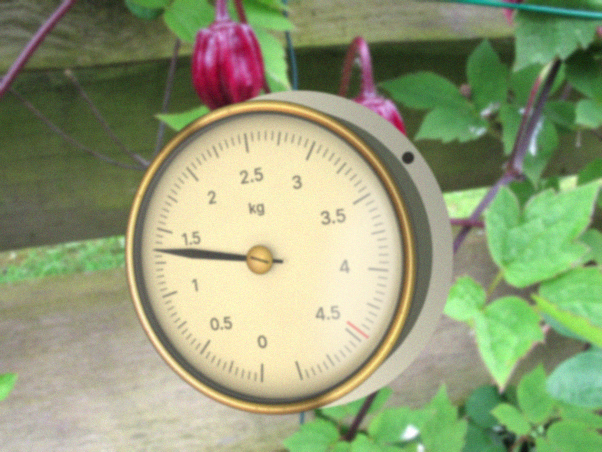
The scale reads **1.35** kg
